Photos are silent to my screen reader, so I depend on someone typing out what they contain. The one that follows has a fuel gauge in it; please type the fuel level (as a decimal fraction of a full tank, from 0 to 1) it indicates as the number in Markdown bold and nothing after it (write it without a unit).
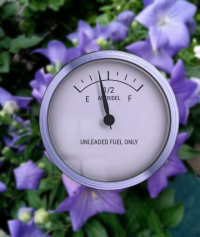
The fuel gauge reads **0.375**
